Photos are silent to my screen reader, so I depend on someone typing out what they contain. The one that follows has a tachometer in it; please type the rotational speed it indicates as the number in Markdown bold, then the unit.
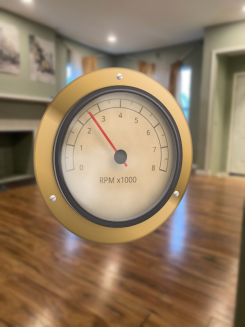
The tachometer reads **2500** rpm
